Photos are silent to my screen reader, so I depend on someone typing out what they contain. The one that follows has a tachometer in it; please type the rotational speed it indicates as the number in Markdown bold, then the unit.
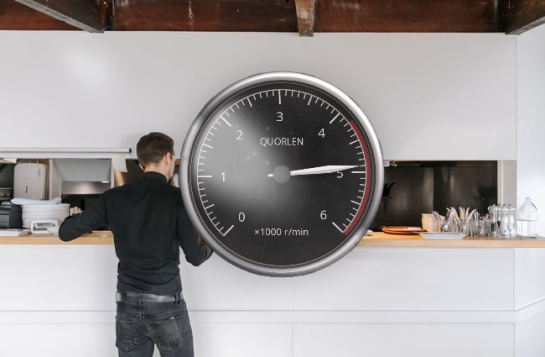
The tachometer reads **4900** rpm
